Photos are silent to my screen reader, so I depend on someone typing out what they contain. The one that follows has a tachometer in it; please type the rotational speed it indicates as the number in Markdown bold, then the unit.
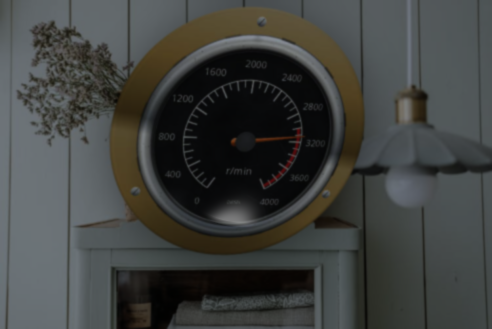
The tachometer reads **3100** rpm
